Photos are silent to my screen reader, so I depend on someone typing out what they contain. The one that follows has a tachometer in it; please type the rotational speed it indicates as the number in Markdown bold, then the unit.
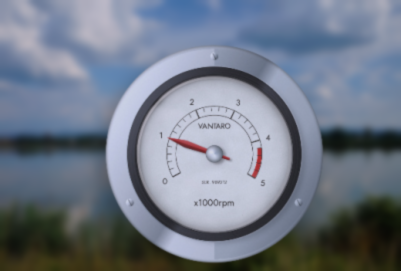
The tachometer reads **1000** rpm
